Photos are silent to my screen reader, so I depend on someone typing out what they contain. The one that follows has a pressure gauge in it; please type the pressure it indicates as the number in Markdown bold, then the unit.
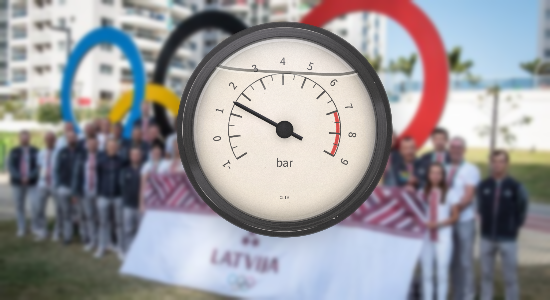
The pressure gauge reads **1.5** bar
